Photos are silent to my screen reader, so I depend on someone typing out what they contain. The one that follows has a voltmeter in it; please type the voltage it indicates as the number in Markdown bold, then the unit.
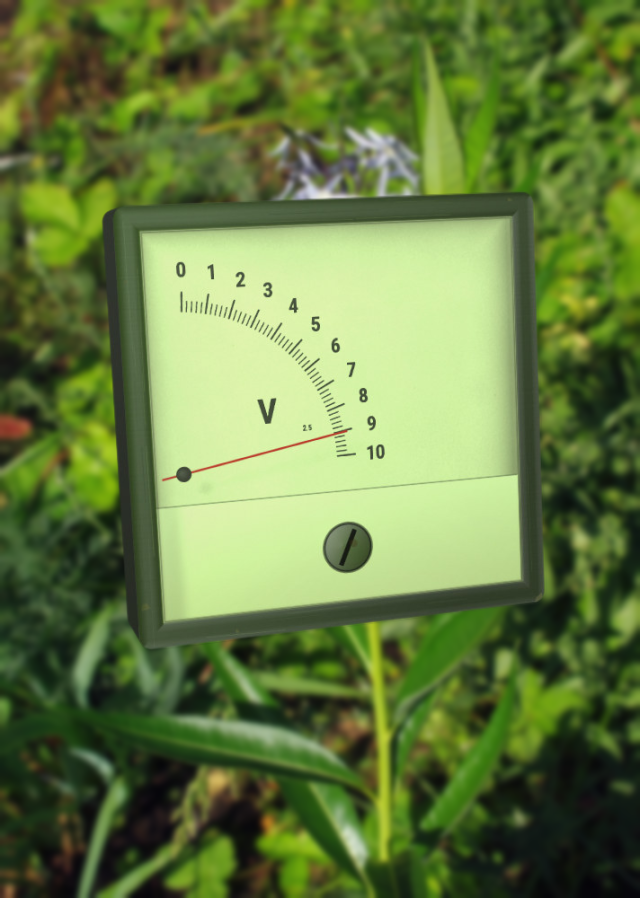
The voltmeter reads **9** V
